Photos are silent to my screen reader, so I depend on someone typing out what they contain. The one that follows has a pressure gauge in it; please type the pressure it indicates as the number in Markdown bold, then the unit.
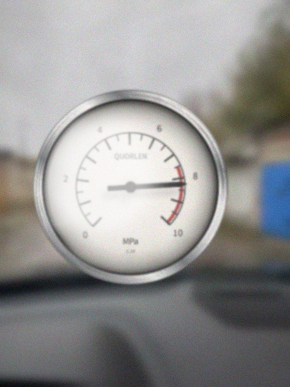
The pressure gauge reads **8.25** MPa
